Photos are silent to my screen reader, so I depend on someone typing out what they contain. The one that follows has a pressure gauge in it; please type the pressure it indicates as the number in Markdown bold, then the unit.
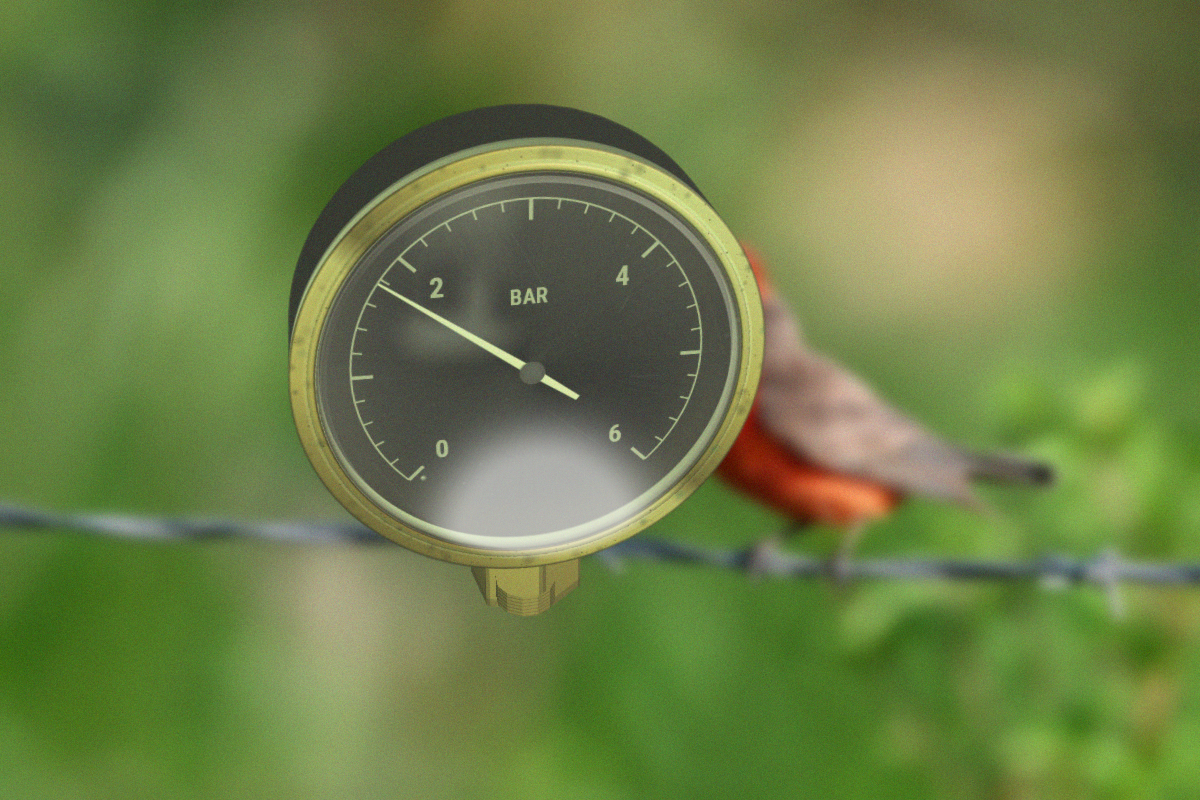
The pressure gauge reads **1.8** bar
